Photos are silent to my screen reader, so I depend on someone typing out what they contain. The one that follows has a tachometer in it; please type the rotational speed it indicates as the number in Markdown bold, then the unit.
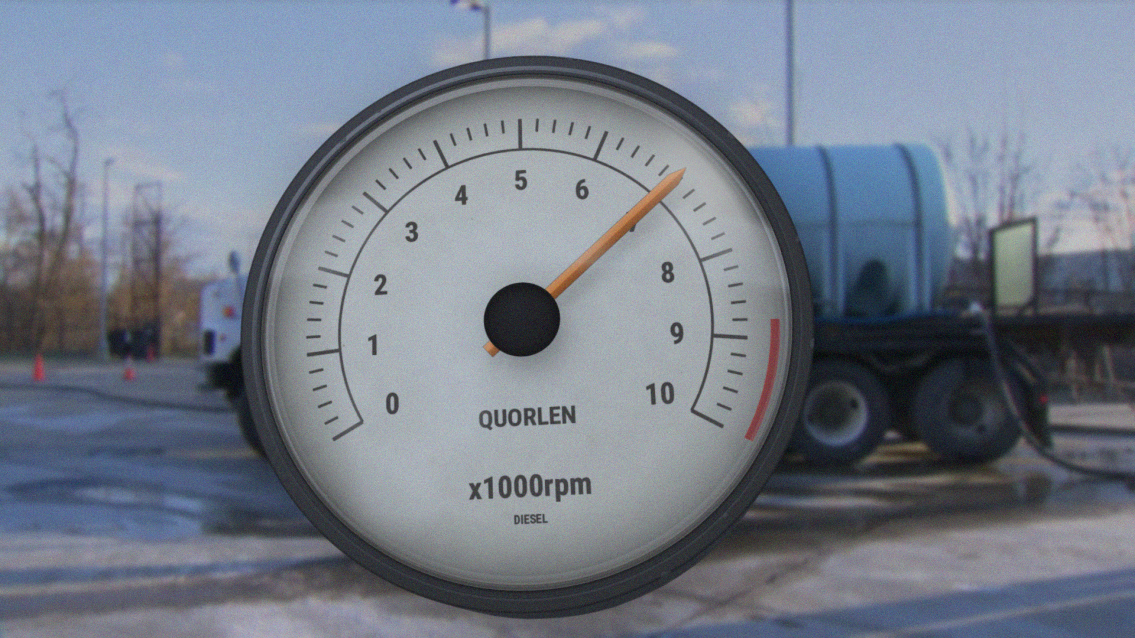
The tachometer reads **7000** rpm
